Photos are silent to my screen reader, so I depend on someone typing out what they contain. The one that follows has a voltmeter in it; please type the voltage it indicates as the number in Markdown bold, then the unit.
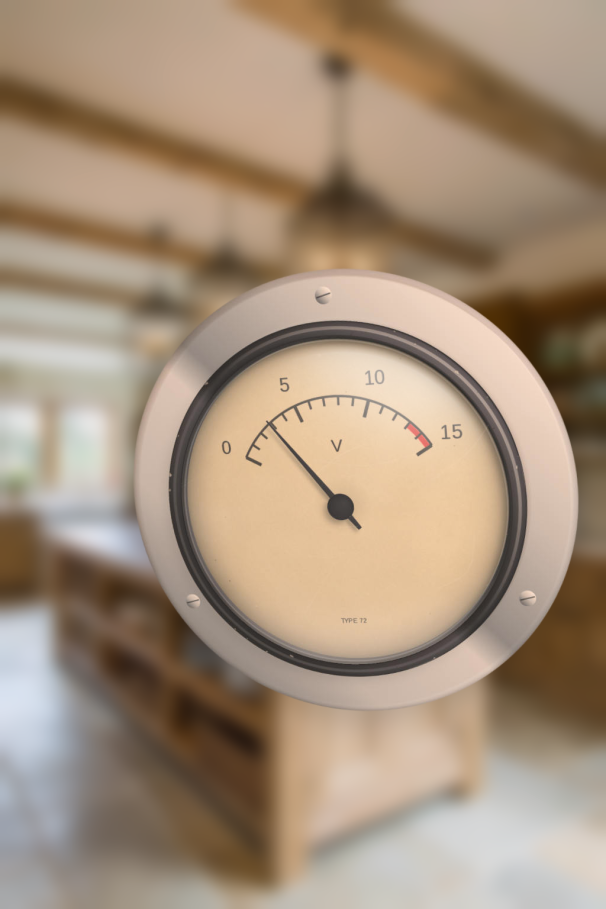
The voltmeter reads **3** V
